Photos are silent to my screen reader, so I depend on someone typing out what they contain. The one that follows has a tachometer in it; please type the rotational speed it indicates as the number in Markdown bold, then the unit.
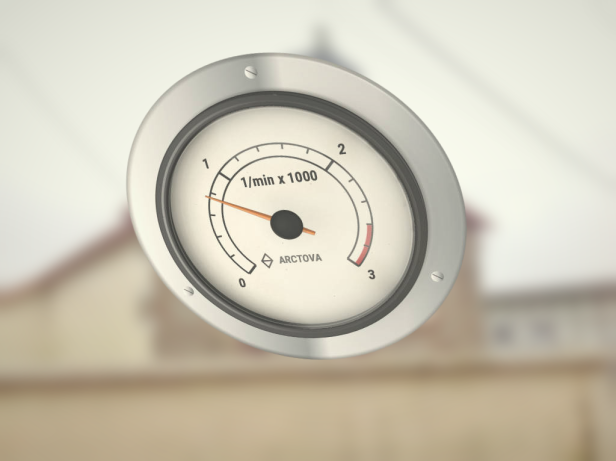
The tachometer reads **800** rpm
